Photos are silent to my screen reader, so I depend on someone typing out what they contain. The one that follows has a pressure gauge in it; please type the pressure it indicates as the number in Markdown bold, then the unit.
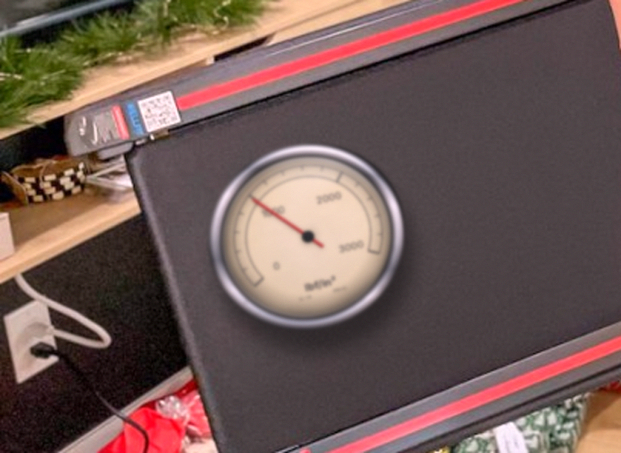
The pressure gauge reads **1000** psi
